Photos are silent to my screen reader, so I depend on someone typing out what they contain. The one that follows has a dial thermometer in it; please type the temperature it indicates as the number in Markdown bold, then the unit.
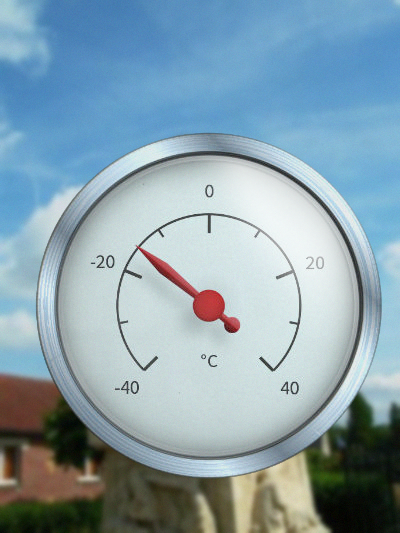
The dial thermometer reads **-15** °C
